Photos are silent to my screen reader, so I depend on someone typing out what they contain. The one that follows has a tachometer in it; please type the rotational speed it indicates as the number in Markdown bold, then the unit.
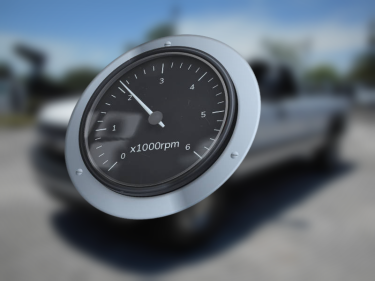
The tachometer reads **2100** rpm
